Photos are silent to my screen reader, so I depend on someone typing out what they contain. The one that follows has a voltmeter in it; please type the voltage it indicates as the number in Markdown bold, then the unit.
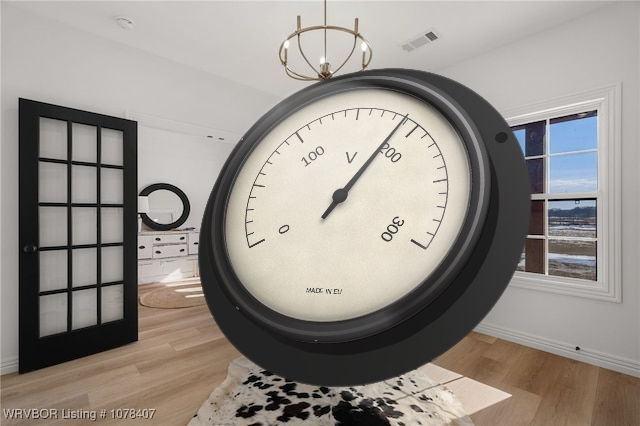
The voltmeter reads **190** V
